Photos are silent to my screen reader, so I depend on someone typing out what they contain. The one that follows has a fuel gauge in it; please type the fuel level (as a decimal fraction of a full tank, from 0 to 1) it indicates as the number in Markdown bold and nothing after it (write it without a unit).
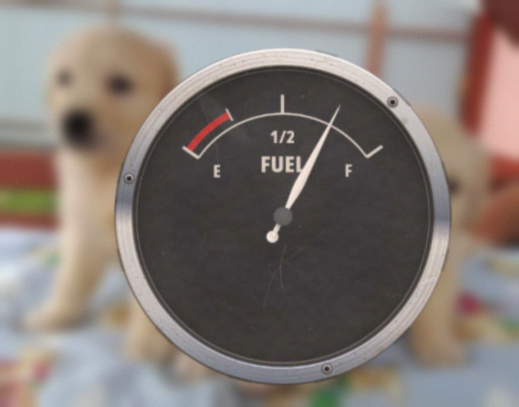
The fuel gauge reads **0.75**
